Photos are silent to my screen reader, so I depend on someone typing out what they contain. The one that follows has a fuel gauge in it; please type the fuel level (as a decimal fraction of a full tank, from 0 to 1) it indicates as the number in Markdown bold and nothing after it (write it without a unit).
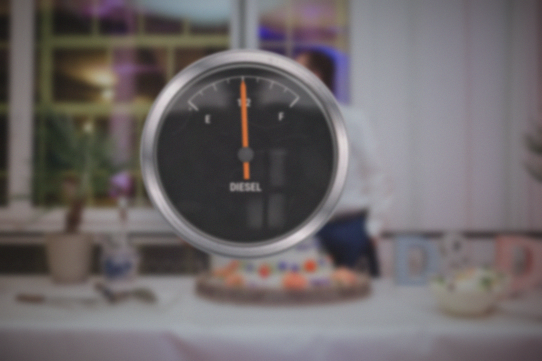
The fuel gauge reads **0.5**
